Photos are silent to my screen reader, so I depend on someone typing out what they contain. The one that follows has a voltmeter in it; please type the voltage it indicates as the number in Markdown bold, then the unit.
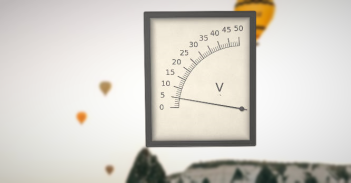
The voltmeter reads **5** V
